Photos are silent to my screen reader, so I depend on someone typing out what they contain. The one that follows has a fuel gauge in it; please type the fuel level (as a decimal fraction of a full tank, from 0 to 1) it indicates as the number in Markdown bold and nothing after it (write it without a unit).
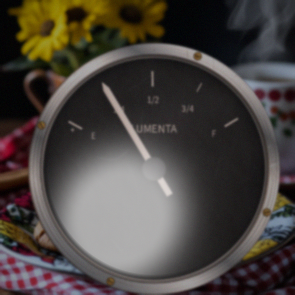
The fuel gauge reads **0.25**
